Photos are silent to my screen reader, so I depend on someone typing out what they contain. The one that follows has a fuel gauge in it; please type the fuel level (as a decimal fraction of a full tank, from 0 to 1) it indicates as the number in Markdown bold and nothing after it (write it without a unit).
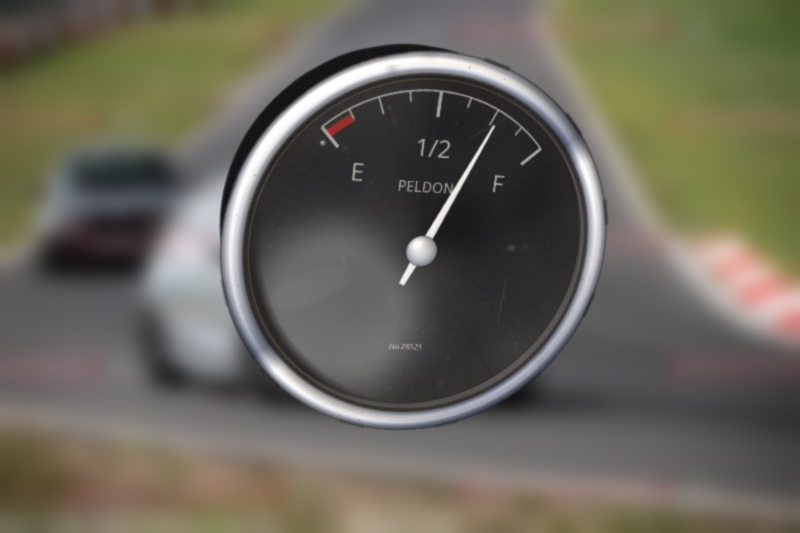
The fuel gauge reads **0.75**
